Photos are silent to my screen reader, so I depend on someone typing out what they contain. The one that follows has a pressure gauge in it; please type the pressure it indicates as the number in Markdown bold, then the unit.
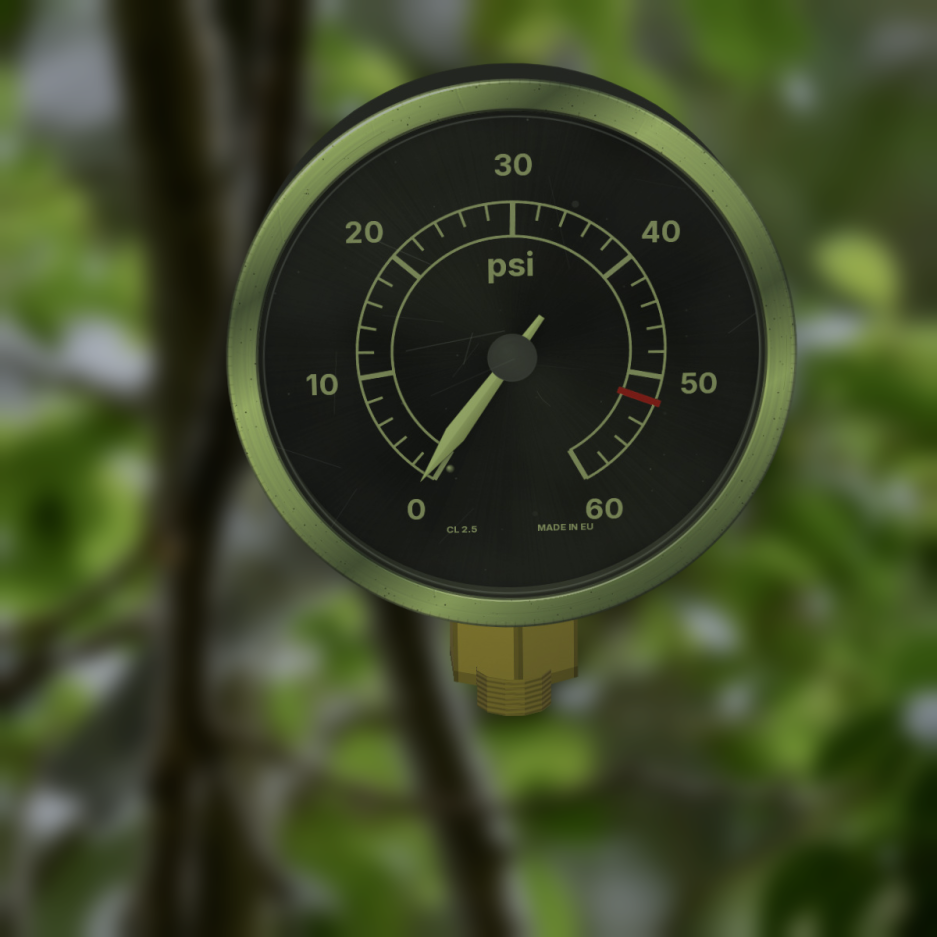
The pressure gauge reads **1** psi
